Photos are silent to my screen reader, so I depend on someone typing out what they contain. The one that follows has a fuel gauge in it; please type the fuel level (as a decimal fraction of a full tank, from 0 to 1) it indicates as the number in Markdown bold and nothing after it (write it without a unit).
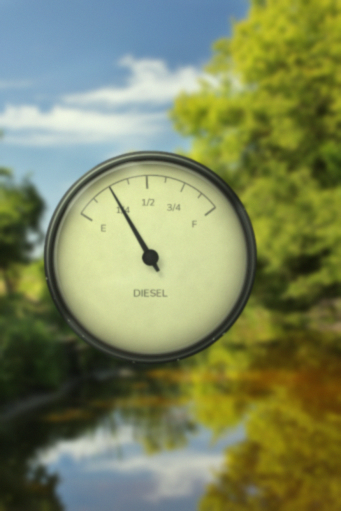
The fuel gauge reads **0.25**
